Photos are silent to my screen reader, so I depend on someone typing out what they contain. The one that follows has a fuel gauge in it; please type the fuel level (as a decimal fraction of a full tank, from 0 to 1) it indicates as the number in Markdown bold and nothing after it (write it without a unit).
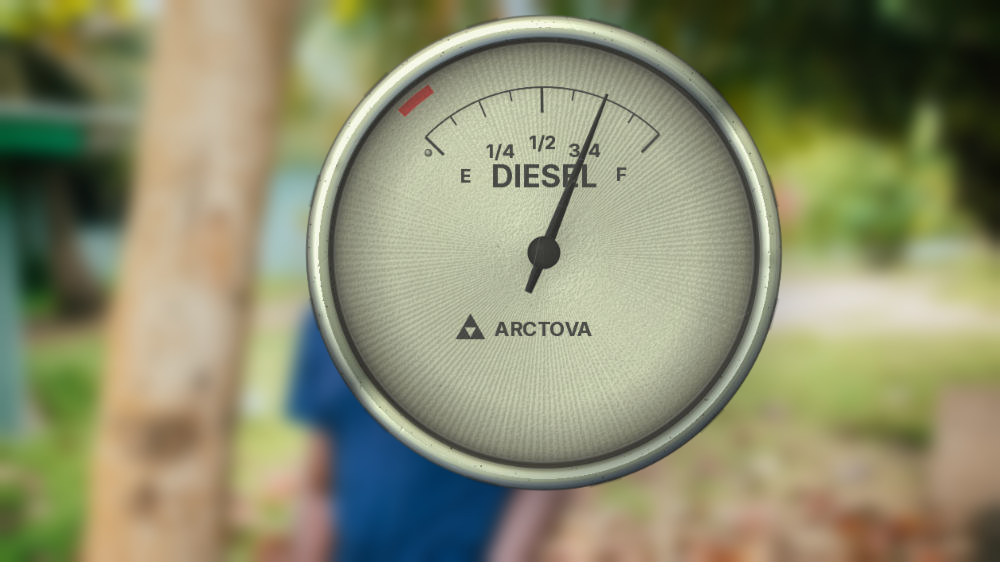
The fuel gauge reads **0.75**
